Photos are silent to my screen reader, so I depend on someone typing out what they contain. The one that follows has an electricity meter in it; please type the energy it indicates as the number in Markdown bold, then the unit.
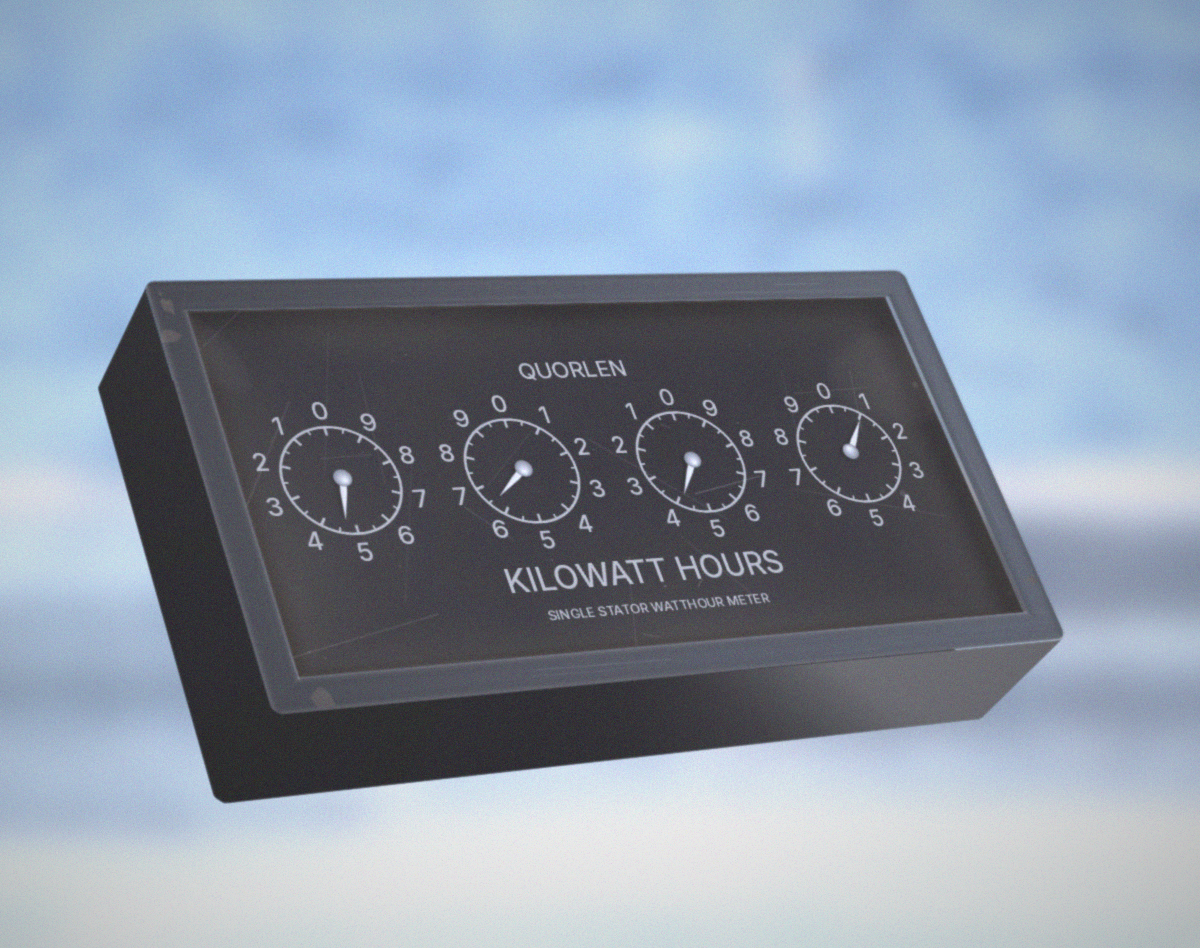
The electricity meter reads **4641** kWh
